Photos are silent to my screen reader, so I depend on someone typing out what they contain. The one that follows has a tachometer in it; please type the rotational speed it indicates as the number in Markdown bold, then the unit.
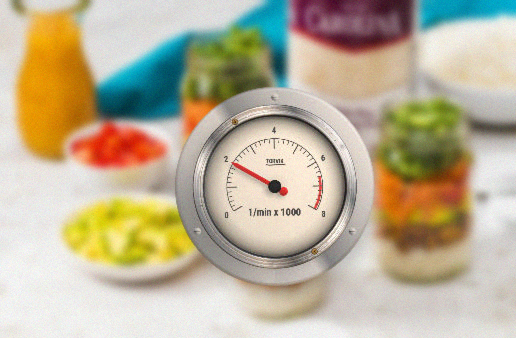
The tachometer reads **2000** rpm
